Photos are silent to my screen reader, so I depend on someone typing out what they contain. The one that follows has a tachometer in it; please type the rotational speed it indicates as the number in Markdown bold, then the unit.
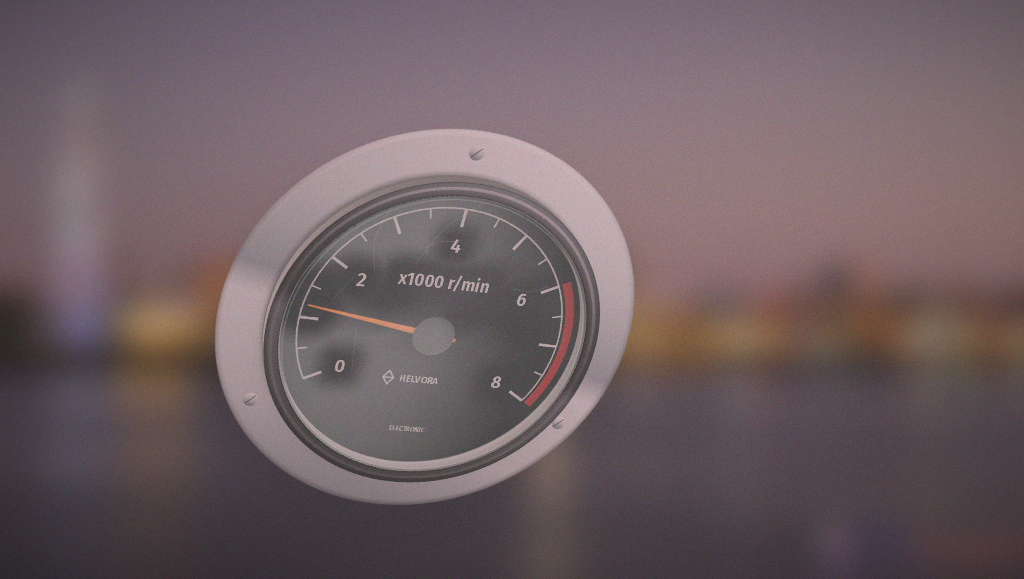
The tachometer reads **1250** rpm
